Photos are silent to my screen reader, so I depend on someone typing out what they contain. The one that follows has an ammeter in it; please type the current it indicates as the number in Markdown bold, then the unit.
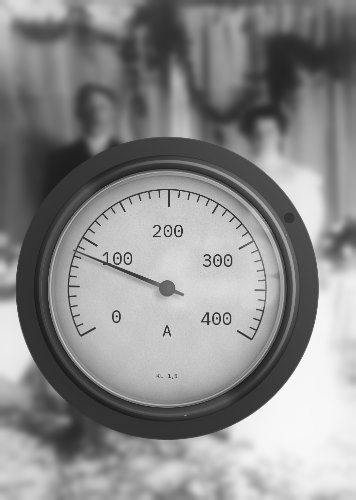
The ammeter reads **85** A
